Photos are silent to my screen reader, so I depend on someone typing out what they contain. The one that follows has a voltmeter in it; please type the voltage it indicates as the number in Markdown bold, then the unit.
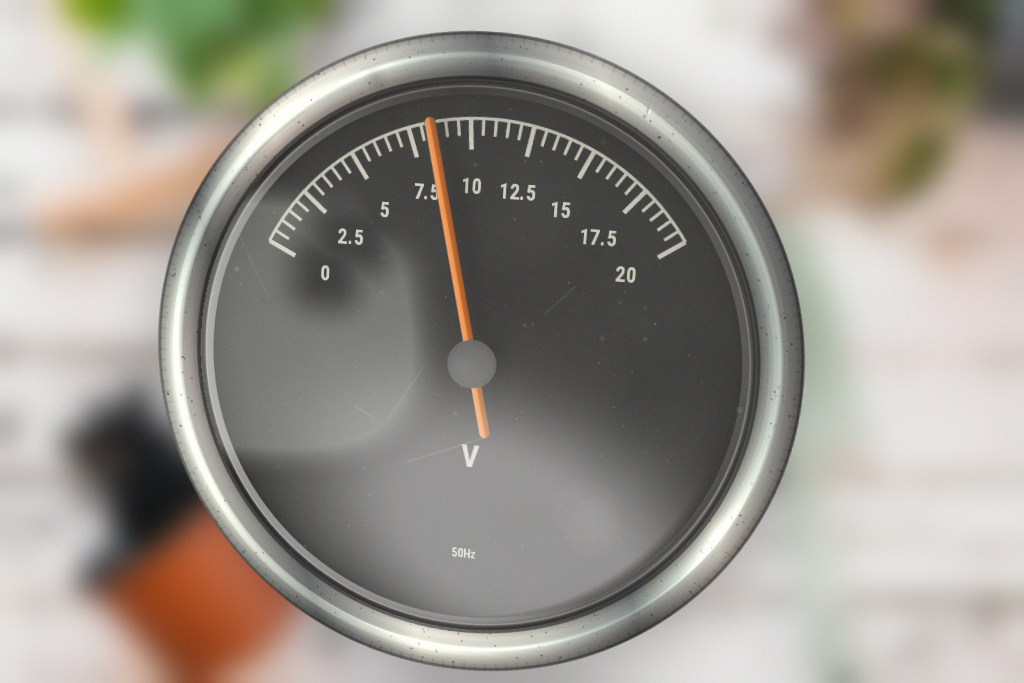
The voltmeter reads **8.5** V
